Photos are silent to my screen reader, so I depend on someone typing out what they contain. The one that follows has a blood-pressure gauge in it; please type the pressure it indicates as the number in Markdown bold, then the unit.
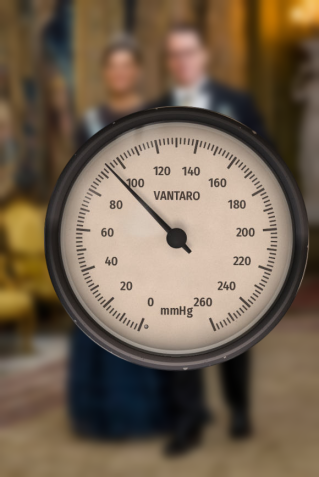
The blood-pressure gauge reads **94** mmHg
